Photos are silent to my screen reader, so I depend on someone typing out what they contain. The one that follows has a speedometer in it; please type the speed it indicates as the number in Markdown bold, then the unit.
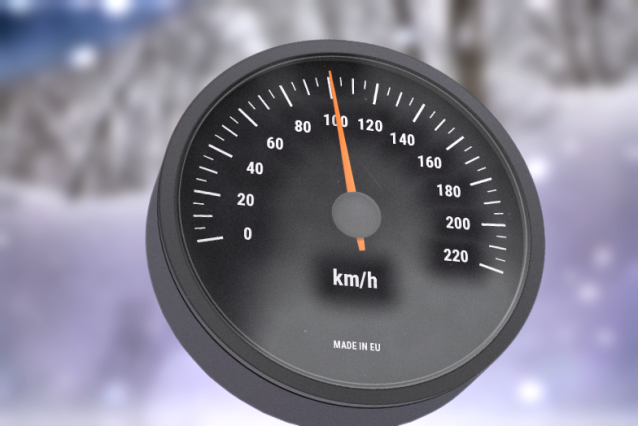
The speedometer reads **100** km/h
